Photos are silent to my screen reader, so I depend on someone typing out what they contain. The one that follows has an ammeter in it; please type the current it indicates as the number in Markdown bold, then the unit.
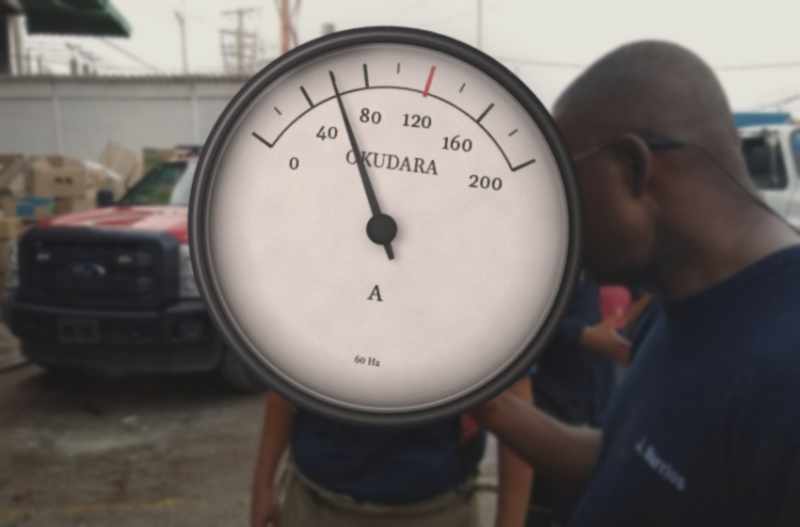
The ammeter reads **60** A
